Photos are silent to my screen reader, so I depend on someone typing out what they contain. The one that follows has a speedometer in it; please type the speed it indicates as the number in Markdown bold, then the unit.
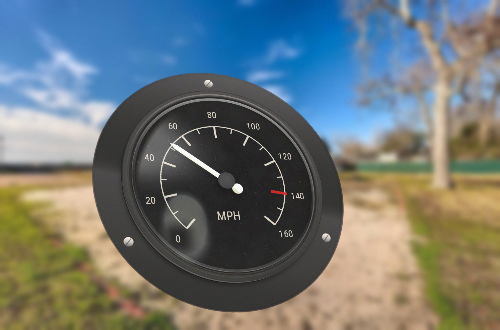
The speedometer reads **50** mph
